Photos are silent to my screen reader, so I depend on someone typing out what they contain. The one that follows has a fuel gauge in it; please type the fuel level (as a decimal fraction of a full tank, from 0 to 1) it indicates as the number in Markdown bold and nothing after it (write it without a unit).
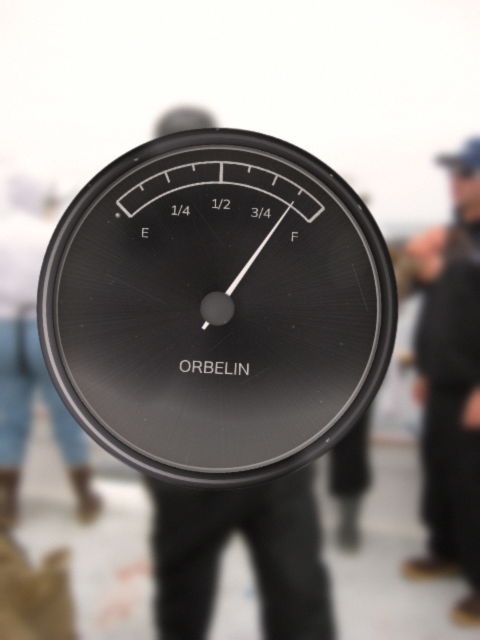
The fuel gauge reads **0.875**
